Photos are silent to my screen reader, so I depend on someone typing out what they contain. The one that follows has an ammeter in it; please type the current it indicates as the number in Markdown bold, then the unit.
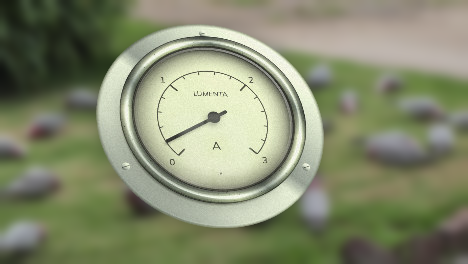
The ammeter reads **0.2** A
